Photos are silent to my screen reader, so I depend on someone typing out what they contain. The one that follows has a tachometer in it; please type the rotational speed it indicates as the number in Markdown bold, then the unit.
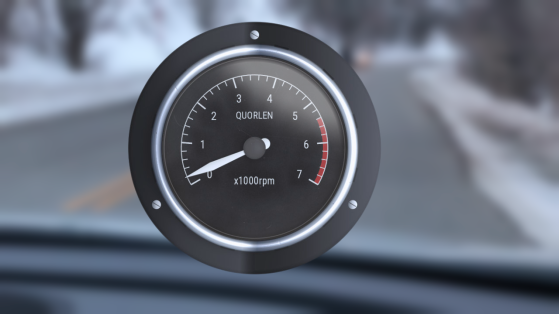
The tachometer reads **200** rpm
